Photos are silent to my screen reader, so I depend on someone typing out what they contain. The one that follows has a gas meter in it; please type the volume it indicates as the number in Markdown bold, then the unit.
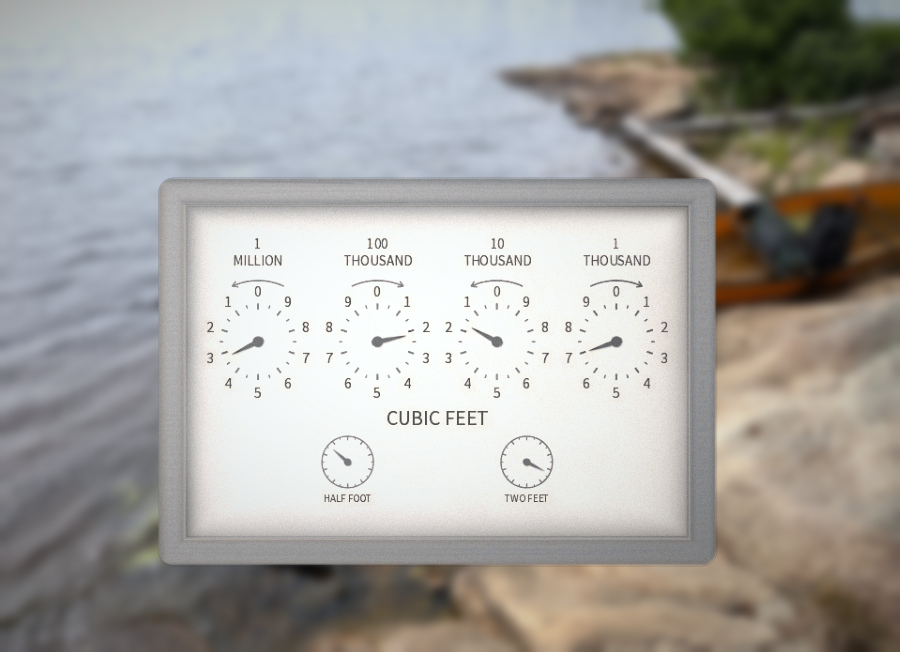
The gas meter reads **321700** ft³
